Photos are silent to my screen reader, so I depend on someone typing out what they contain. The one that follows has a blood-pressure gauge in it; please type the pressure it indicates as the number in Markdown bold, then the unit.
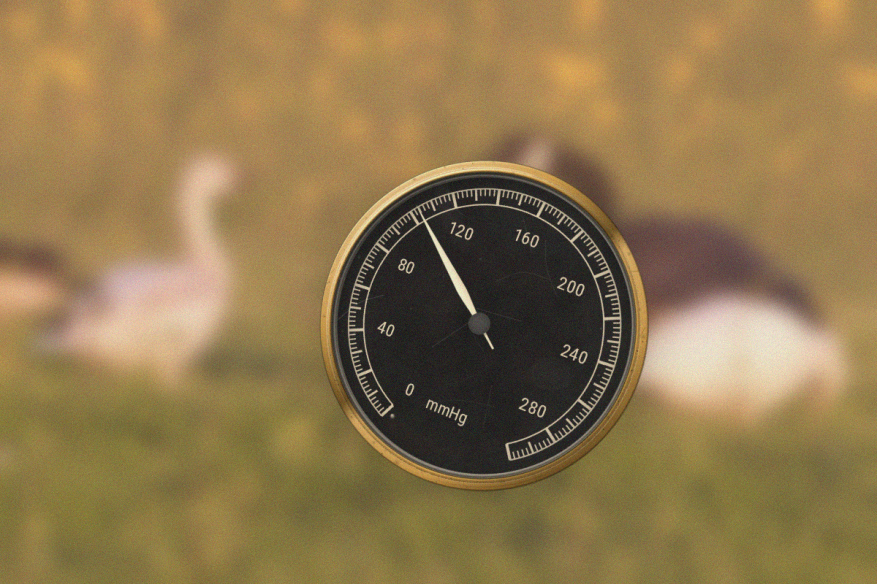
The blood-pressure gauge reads **104** mmHg
